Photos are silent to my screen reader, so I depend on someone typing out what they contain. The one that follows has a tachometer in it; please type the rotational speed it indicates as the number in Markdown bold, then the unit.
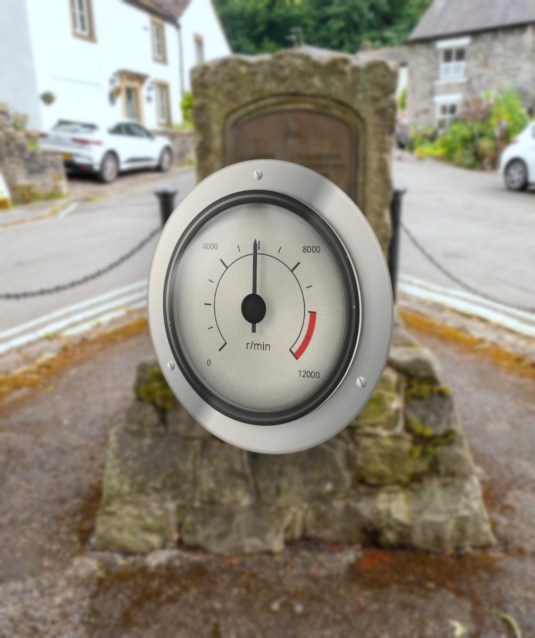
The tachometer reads **6000** rpm
